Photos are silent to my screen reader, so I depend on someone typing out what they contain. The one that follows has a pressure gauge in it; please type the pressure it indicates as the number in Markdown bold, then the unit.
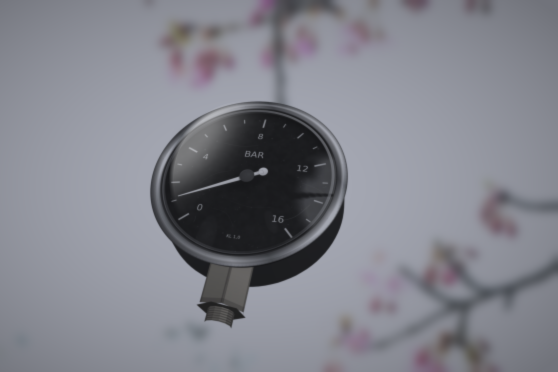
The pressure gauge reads **1** bar
